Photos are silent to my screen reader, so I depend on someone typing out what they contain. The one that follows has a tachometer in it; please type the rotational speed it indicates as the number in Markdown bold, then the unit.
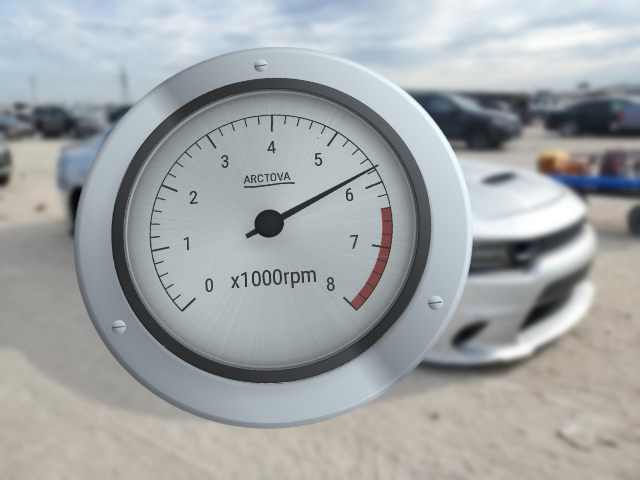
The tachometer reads **5800** rpm
